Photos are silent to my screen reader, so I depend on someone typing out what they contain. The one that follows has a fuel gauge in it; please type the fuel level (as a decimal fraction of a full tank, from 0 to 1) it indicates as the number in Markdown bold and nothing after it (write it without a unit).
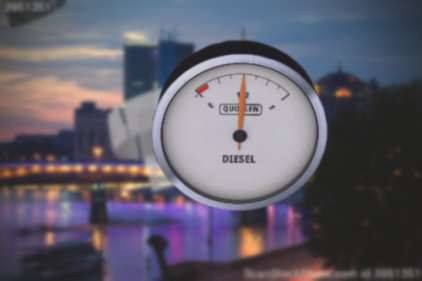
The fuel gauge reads **0.5**
